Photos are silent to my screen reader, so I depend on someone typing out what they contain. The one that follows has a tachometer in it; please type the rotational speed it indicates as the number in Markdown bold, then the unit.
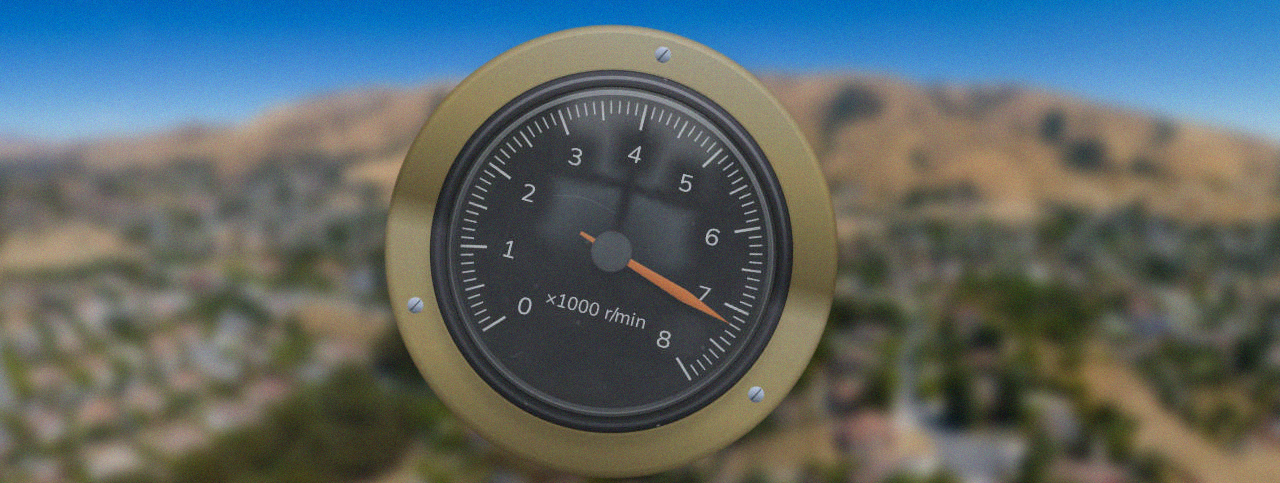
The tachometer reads **7200** rpm
